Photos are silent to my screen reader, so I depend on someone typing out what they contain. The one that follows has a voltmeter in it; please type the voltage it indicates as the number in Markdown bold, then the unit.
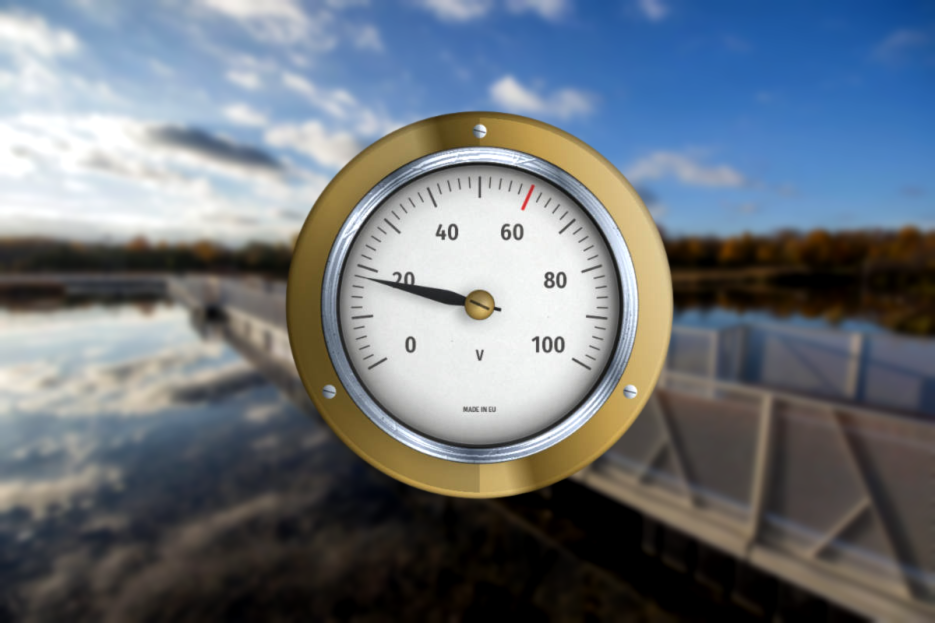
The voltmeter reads **18** V
